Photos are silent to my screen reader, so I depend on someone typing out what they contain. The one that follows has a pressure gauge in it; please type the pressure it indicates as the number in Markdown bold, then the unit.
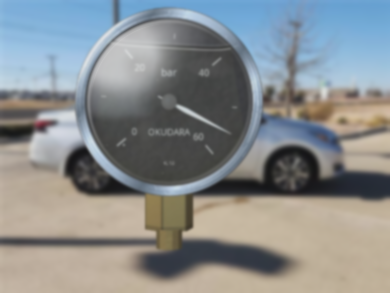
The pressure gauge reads **55** bar
